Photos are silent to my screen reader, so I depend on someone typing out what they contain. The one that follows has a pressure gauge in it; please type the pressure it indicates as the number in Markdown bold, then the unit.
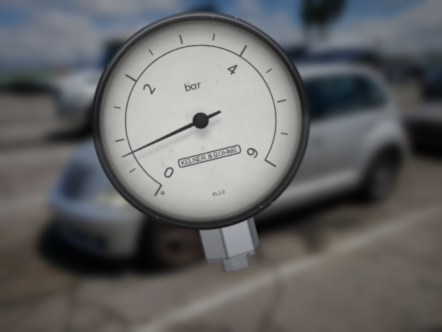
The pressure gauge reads **0.75** bar
